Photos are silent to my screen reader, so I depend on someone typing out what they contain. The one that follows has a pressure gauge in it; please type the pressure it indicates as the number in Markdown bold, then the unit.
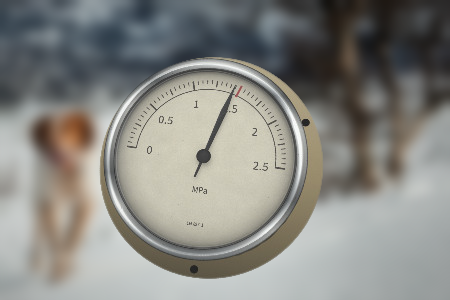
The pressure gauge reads **1.45** MPa
